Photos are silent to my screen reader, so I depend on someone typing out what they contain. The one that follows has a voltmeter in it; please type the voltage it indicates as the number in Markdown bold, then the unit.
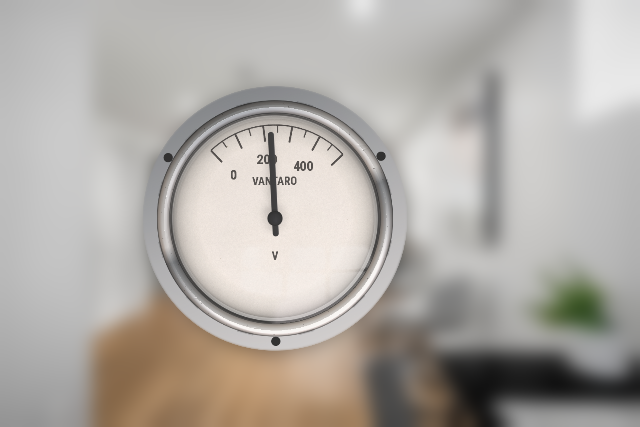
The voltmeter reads **225** V
